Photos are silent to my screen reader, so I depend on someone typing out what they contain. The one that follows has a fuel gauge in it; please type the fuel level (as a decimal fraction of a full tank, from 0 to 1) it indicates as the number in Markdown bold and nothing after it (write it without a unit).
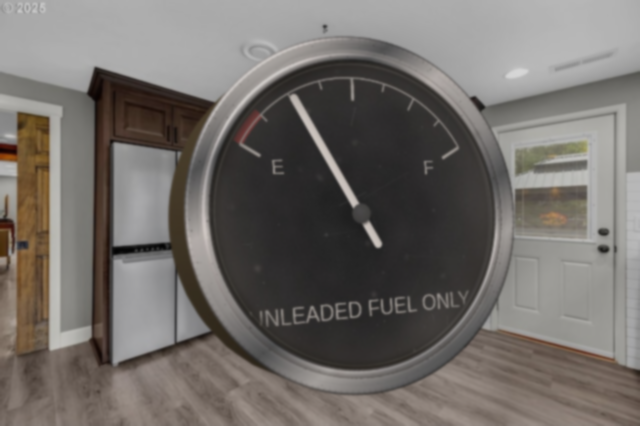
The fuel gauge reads **0.25**
